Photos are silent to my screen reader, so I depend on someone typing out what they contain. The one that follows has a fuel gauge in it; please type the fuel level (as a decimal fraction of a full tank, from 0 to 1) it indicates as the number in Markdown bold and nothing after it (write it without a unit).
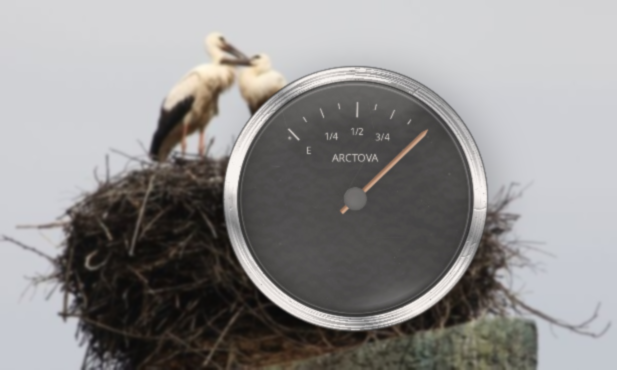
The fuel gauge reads **1**
